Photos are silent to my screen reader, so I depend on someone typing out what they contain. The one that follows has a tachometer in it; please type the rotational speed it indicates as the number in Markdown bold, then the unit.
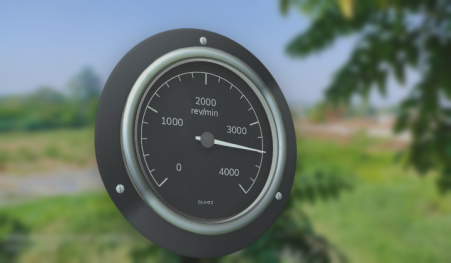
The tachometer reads **3400** rpm
